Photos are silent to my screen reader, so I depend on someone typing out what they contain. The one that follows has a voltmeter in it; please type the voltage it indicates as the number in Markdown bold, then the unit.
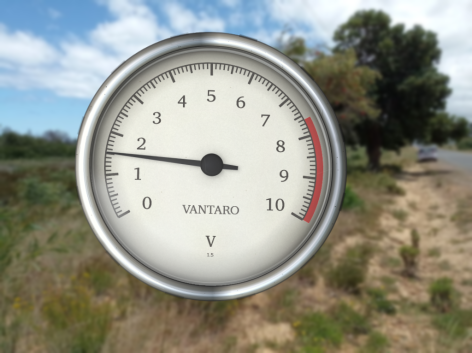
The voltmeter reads **1.5** V
